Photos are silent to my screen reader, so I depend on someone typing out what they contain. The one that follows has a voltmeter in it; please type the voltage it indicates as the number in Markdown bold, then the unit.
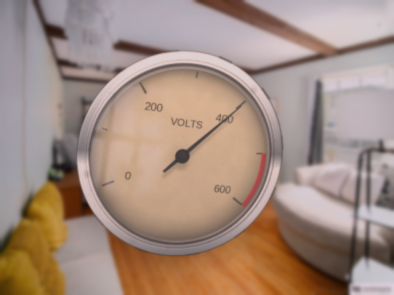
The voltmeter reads **400** V
